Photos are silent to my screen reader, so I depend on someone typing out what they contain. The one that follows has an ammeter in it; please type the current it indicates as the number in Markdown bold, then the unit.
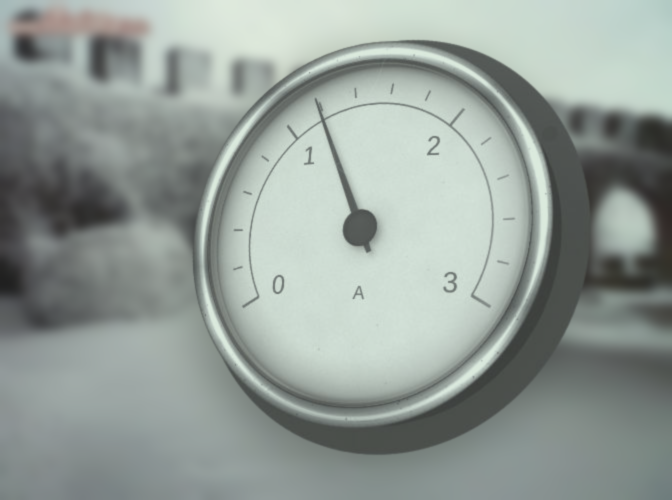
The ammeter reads **1.2** A
